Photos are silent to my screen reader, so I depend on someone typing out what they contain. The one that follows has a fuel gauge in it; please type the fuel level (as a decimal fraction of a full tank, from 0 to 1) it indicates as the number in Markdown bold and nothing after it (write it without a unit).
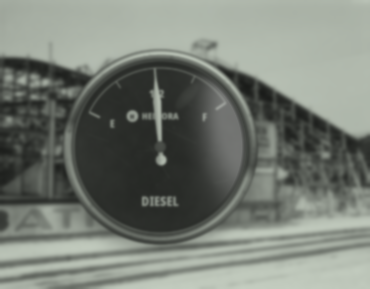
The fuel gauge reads **0.5**
